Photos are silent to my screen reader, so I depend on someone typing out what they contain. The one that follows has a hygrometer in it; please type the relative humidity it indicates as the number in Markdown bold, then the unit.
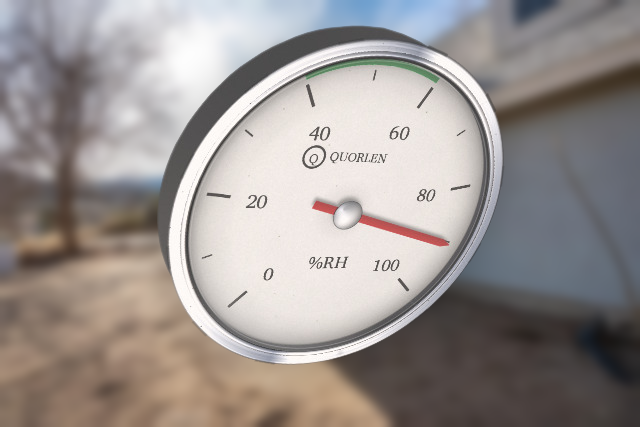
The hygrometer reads **90** %
